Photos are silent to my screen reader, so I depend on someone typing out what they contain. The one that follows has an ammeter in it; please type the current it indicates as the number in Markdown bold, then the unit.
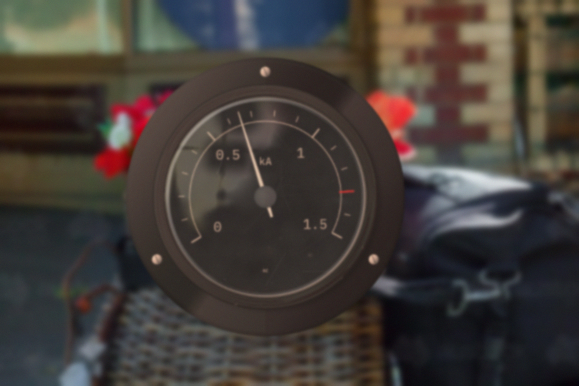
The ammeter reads **0.65** kA
